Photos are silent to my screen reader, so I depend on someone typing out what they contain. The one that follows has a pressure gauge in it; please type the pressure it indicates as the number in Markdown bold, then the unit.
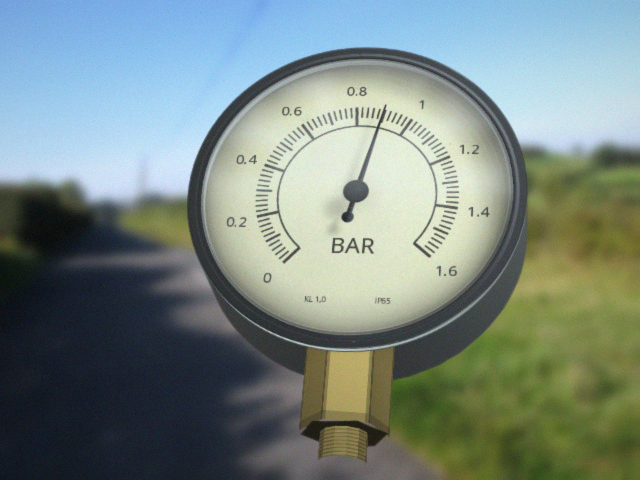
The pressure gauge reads **0.9** bar
